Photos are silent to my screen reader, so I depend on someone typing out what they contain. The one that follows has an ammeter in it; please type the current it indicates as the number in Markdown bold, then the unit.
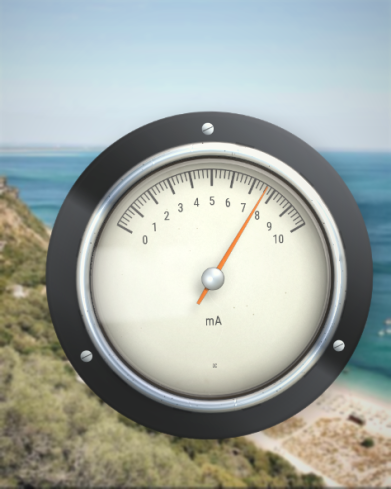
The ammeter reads **7.6** mA
